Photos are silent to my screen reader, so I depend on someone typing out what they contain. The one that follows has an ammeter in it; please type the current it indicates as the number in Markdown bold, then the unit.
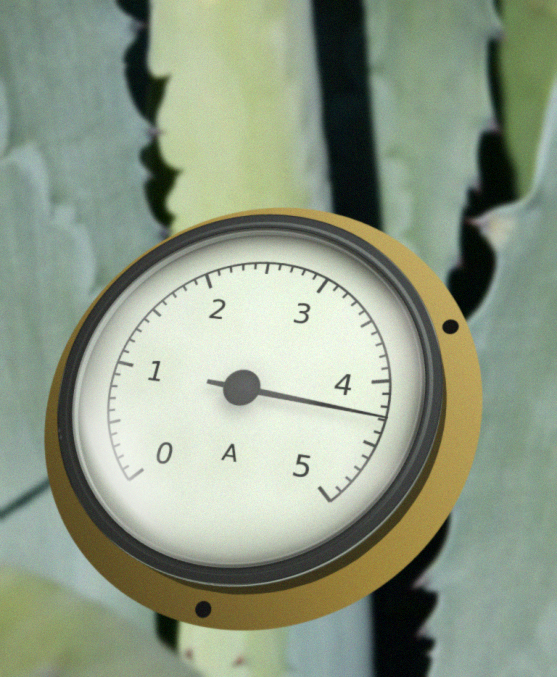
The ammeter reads **4.3** A
